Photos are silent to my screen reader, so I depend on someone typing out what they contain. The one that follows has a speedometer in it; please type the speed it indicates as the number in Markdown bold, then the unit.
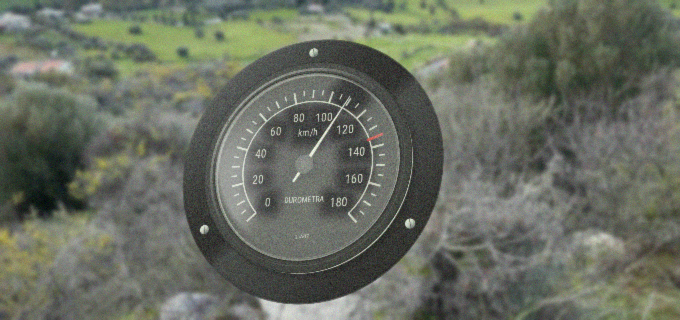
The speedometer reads **110** km/h
